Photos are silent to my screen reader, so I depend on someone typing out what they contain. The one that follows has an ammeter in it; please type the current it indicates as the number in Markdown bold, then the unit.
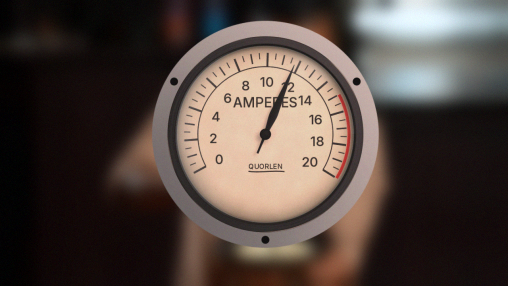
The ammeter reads **11.75** A
